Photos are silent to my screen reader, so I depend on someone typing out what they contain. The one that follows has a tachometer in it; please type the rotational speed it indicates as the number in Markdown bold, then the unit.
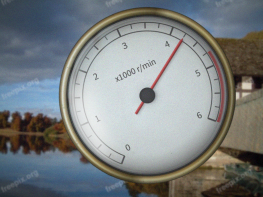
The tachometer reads **4250** rpm
